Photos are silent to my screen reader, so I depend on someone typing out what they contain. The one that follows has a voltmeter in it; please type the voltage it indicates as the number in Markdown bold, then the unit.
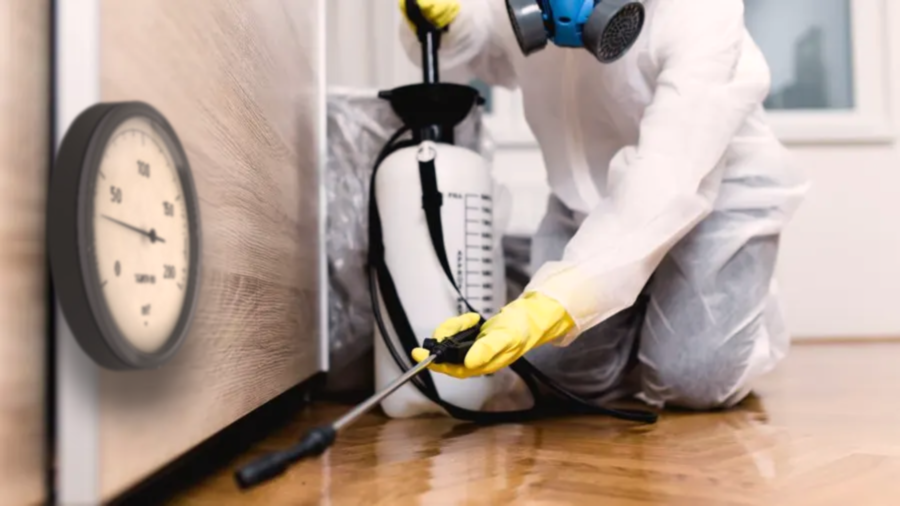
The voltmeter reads **30** mV
